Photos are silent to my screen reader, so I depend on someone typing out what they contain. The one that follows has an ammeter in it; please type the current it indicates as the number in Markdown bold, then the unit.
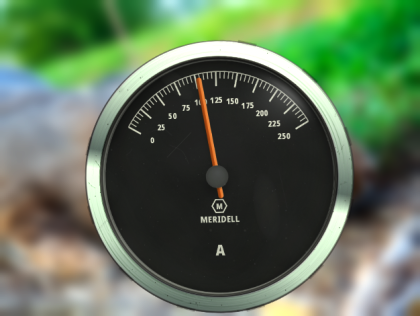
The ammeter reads **105** A
